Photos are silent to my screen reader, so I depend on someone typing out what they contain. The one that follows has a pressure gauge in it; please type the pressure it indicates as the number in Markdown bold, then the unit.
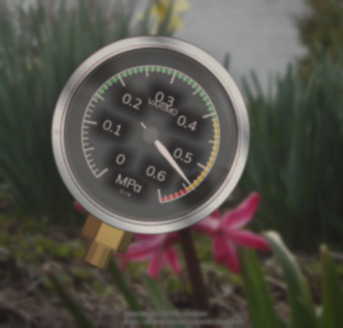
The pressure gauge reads **0.54** MPa
